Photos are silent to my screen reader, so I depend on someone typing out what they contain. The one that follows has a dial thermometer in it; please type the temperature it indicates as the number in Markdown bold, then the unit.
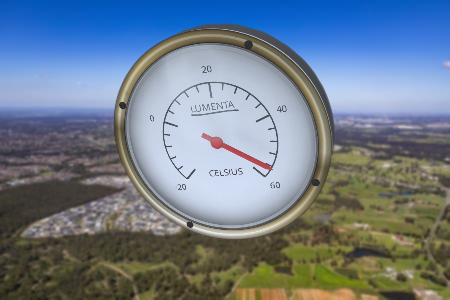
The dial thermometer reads **56** °C
